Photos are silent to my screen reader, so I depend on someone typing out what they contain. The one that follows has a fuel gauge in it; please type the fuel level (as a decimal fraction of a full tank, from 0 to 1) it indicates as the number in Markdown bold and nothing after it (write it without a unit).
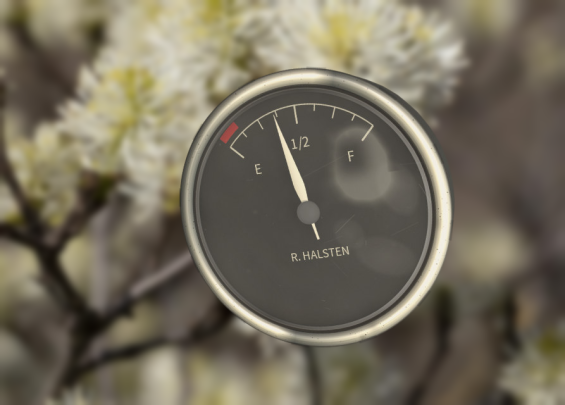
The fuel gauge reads **0.375**
